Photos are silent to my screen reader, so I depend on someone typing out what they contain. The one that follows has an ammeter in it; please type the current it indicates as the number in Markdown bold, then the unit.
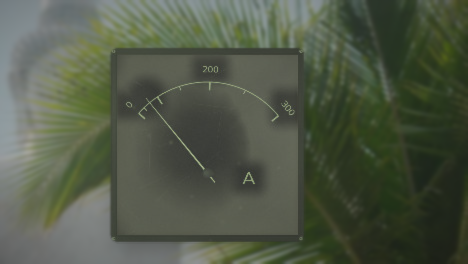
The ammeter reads **75** A
